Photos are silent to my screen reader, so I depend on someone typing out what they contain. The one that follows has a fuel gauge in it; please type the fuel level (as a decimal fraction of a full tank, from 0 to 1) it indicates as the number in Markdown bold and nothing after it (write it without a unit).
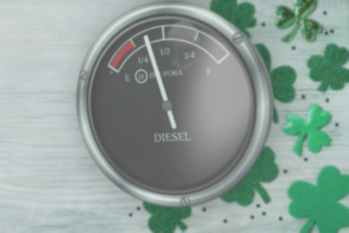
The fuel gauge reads **0.375**
